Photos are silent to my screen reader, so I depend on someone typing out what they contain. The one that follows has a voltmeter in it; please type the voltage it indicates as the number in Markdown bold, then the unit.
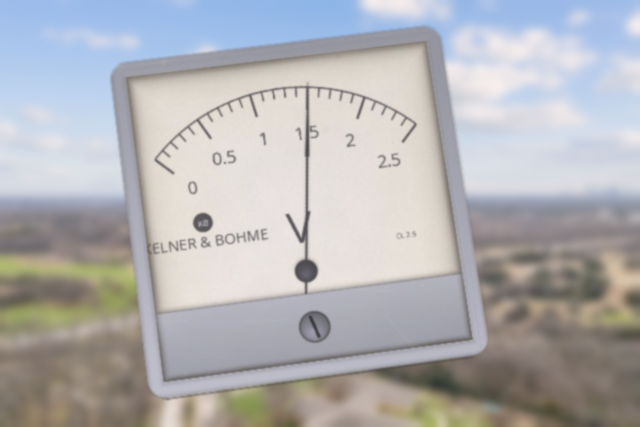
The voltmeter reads **1.5** V
